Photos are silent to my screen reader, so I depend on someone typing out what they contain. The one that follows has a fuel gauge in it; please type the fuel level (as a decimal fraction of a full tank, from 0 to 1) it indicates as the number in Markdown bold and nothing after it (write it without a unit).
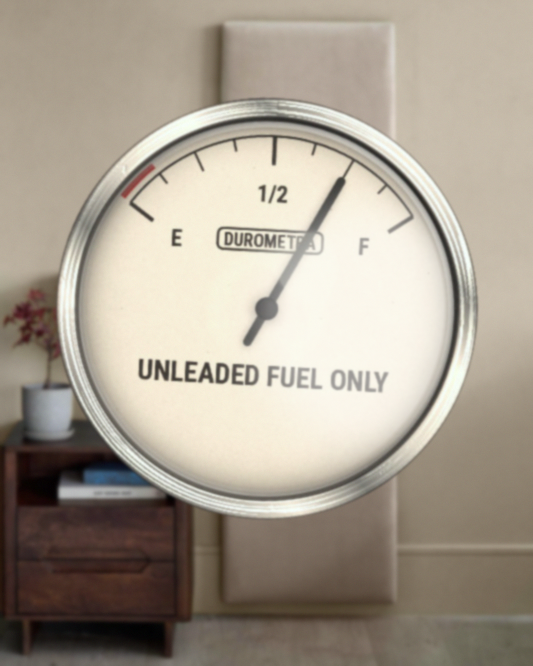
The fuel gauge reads **0.75**
